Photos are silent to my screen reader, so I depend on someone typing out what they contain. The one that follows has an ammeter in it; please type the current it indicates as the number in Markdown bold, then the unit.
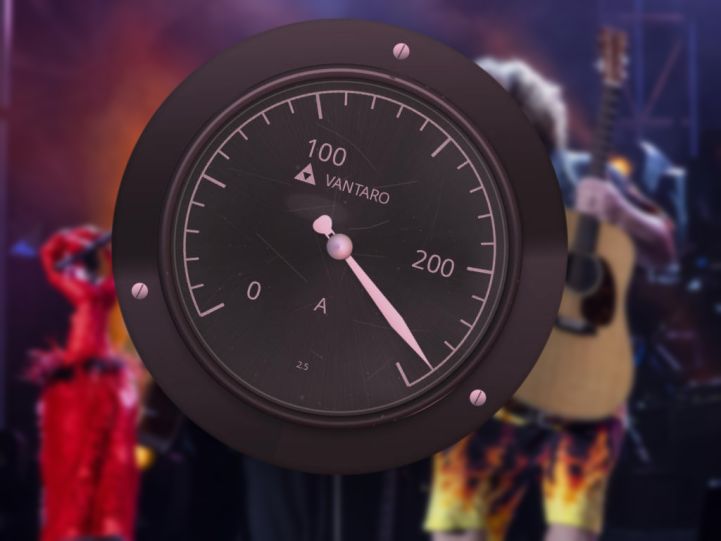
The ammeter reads **240** A
